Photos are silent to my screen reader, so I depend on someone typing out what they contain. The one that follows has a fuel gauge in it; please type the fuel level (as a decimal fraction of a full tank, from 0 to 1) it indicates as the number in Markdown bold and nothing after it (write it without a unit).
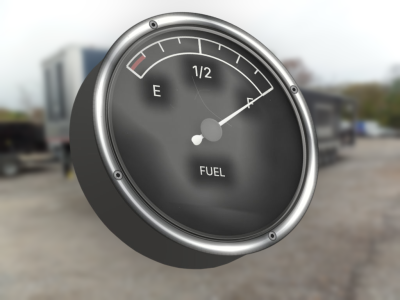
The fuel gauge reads **1**
